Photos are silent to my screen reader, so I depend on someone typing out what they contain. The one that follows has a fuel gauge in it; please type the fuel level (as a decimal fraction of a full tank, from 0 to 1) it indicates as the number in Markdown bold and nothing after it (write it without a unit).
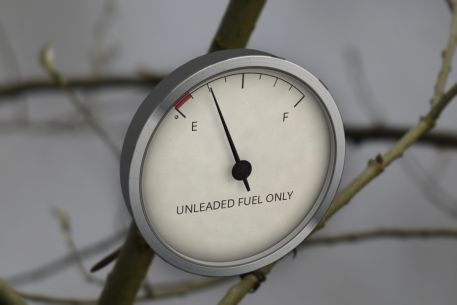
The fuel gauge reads **0.25**
